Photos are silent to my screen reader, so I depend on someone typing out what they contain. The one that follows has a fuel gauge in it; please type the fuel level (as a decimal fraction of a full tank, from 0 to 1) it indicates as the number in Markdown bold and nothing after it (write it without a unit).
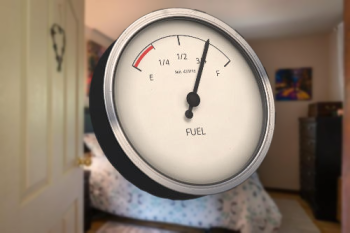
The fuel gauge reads **0.75**
